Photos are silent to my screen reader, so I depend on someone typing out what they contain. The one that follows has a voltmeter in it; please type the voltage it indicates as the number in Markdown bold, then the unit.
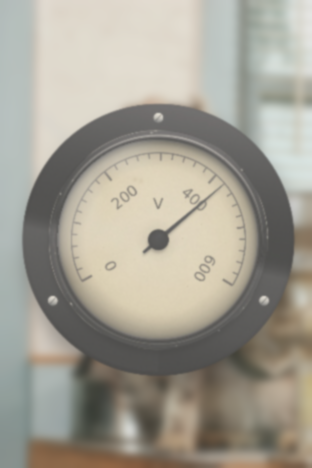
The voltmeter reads **420** V
